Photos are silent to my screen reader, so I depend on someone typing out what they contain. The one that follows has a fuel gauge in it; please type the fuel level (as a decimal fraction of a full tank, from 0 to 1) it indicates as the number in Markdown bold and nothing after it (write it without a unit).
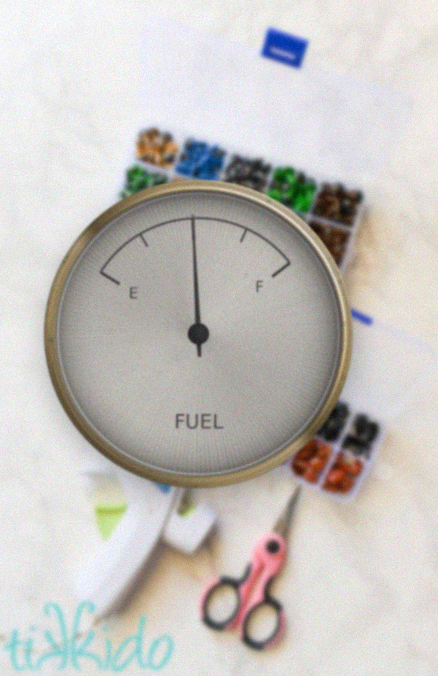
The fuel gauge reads **0.5**
